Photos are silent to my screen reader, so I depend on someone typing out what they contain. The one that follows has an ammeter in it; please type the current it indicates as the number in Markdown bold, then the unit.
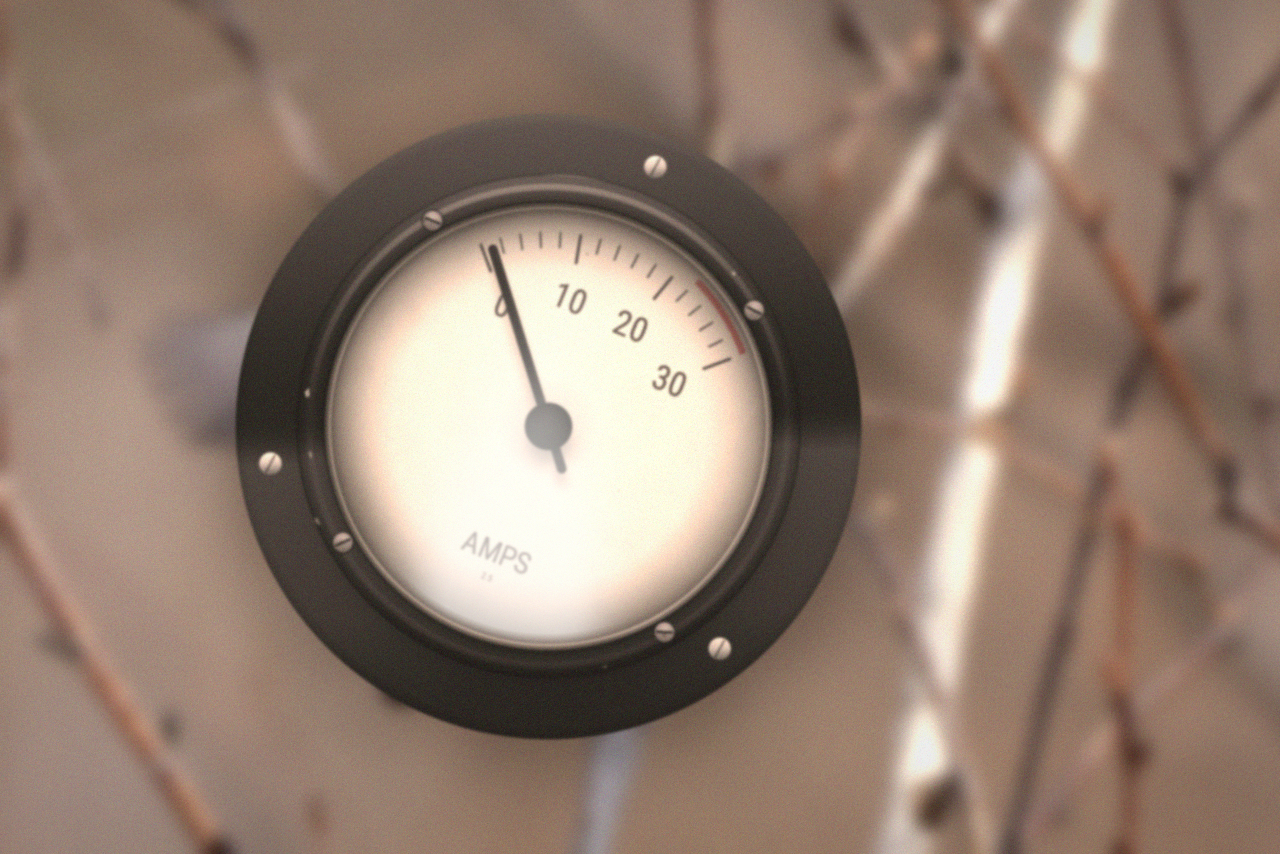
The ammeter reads **1** A
